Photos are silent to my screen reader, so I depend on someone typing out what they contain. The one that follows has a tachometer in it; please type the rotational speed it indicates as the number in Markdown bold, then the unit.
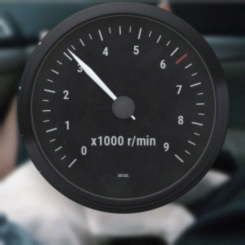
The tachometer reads **3125** rpm
